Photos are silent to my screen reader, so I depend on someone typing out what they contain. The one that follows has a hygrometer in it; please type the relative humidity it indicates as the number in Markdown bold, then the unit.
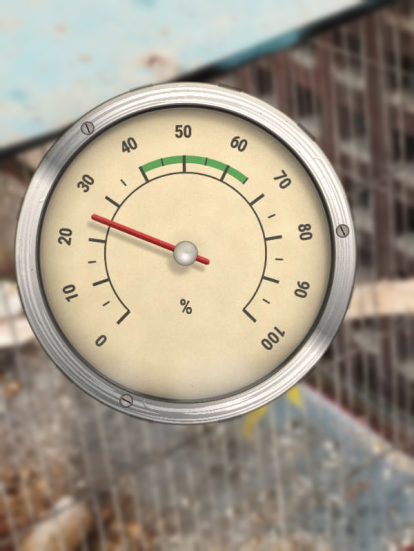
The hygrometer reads **25** %
